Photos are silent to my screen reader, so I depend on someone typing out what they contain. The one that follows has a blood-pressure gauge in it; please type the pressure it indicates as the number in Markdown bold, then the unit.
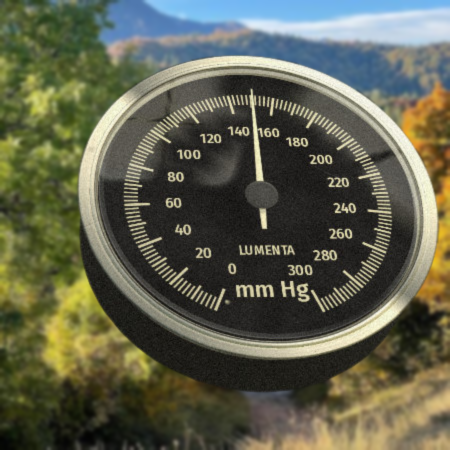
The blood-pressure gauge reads **150** mmHg
